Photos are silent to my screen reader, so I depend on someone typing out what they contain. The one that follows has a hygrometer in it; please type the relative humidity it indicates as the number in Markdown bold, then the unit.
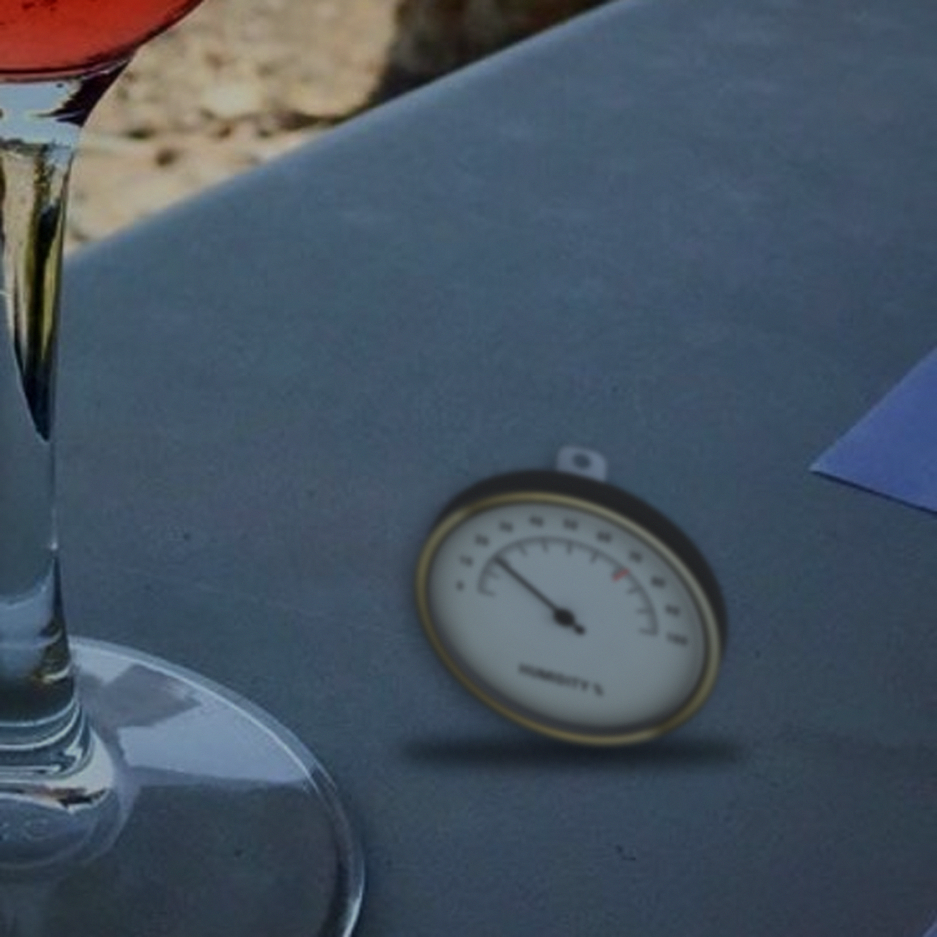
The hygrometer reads **20** %
